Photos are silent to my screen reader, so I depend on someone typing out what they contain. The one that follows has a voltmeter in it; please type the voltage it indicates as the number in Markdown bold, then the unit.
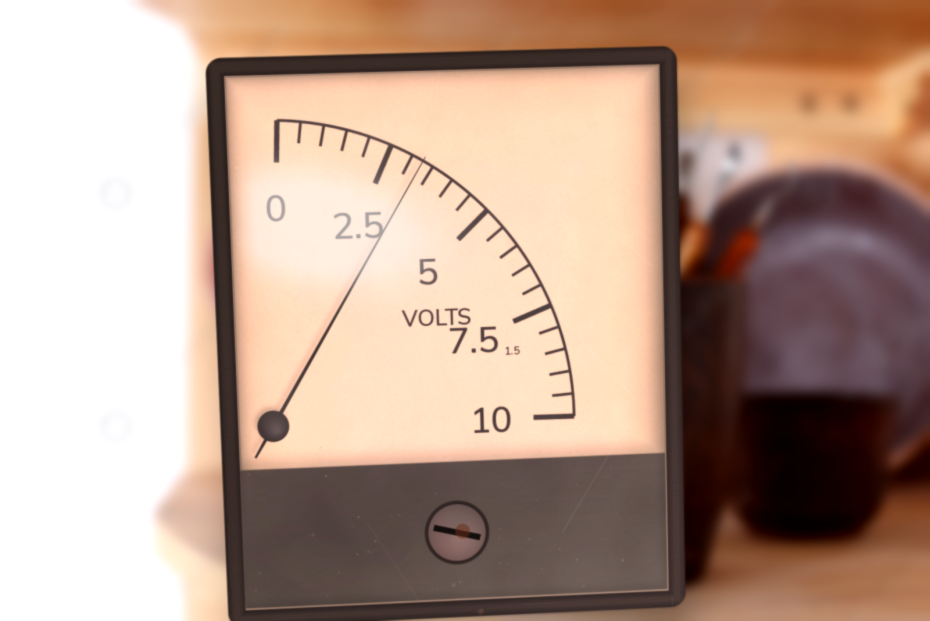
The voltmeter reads **3.25** V
